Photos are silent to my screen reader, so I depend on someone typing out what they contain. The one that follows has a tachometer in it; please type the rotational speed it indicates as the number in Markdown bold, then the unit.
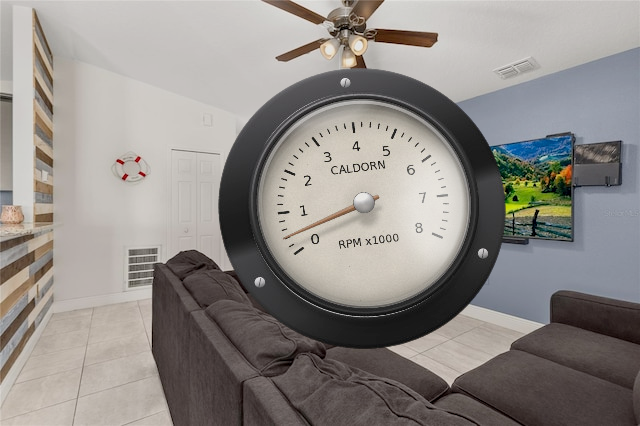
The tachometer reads **400** rpm
